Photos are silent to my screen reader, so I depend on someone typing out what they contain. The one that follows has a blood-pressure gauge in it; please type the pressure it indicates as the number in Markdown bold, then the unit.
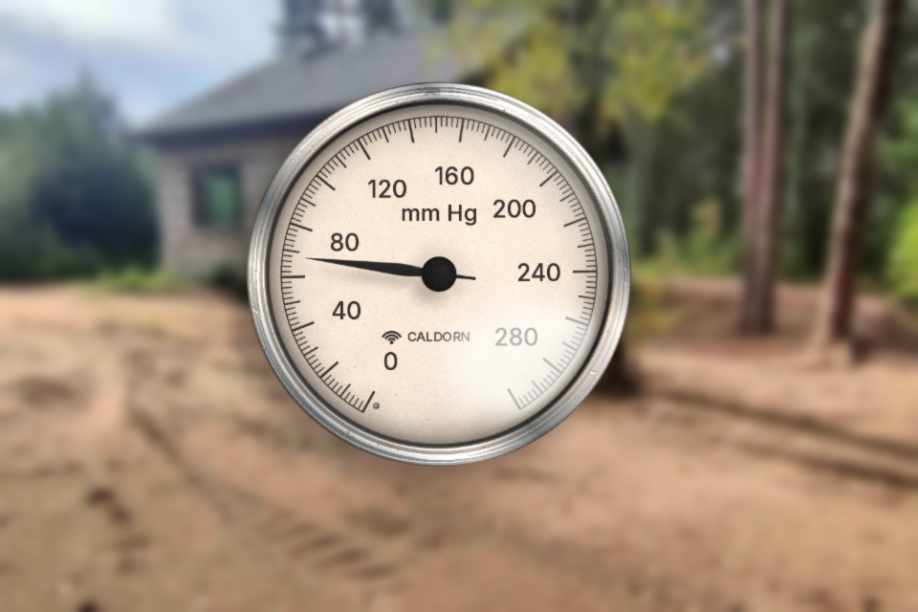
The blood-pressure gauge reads **68** mmHg
